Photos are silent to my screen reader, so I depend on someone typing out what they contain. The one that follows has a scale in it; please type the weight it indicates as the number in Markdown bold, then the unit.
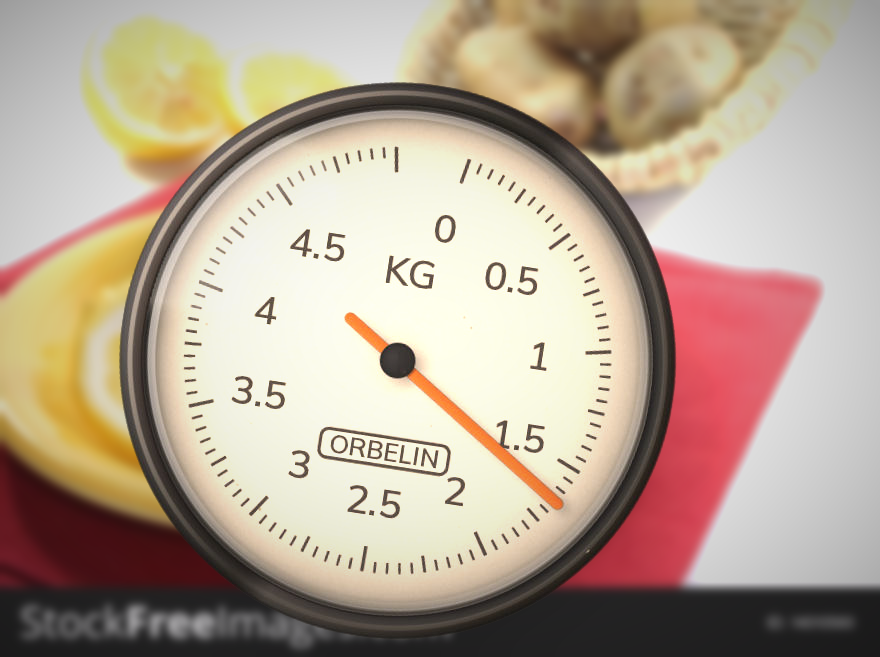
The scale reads **1.65** kg
